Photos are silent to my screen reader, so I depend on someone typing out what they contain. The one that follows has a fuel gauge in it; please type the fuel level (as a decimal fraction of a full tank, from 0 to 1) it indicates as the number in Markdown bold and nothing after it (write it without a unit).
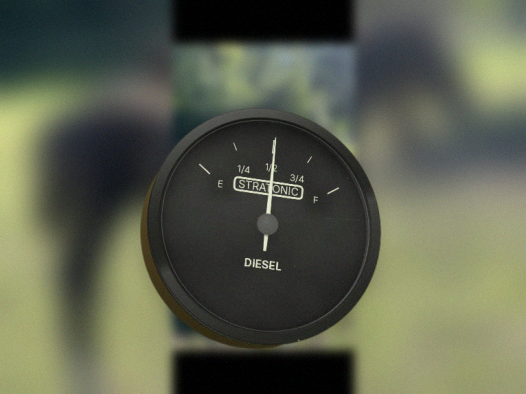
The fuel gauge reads **0.5**
